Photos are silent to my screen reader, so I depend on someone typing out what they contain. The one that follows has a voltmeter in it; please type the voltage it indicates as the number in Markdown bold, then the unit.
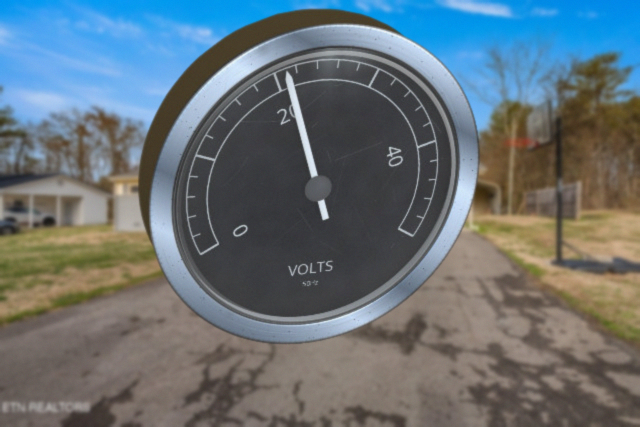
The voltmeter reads **21** V
